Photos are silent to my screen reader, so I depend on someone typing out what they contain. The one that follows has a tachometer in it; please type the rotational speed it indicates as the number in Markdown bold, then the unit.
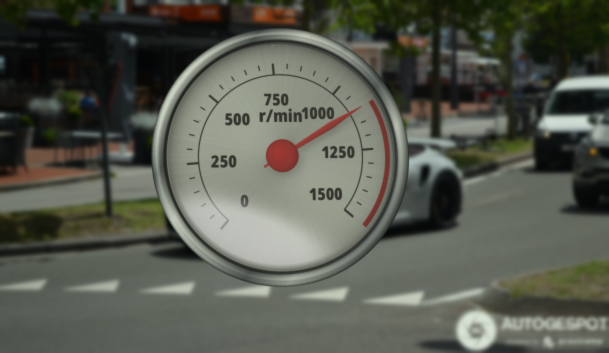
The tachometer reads **1100** rpm
